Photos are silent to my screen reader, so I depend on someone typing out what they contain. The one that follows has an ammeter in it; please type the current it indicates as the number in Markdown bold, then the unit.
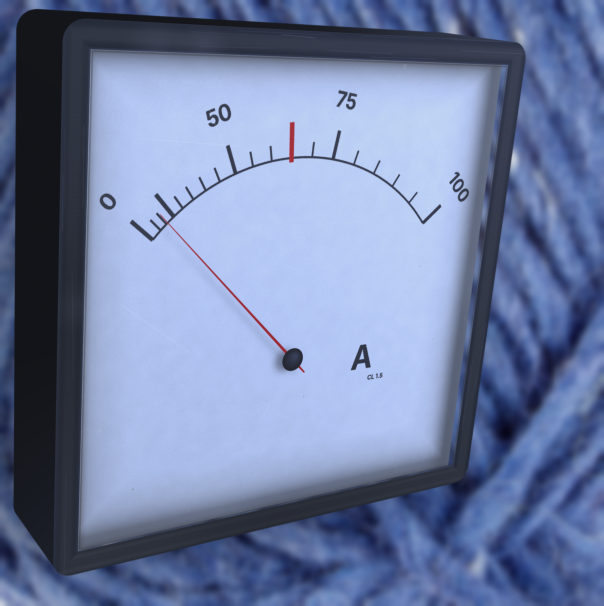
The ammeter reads **20** A
